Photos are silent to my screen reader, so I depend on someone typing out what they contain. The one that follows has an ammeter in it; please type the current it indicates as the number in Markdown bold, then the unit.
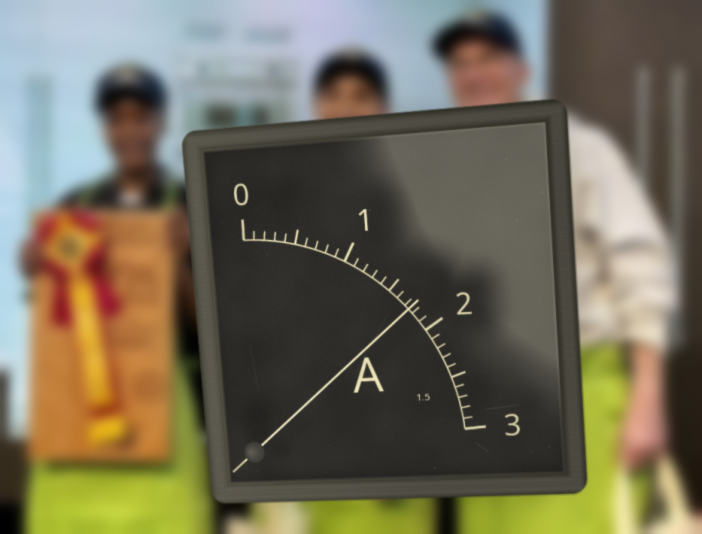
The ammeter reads **1.75** A
